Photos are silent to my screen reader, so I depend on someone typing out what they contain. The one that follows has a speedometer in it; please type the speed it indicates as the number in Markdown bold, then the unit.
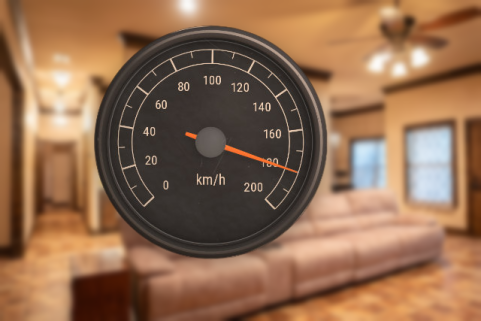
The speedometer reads **180** km/h
